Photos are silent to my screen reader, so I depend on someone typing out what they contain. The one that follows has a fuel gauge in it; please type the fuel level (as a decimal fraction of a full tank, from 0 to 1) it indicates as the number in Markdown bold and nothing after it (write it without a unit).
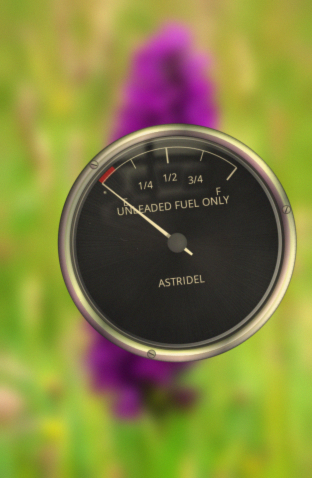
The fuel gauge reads **0**
